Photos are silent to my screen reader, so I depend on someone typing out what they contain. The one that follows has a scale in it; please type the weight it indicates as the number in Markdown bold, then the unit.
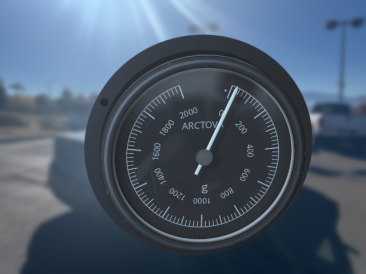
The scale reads **20** g
